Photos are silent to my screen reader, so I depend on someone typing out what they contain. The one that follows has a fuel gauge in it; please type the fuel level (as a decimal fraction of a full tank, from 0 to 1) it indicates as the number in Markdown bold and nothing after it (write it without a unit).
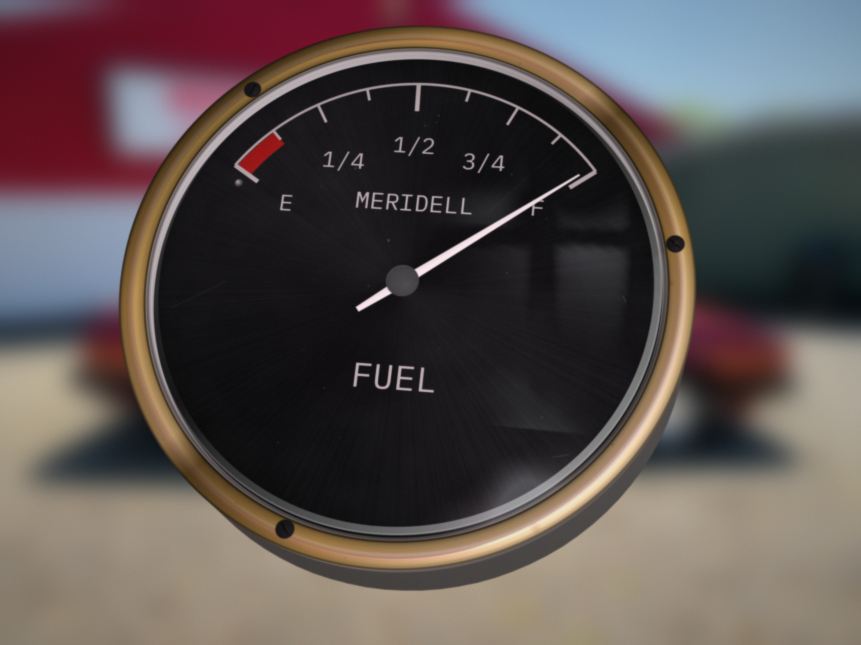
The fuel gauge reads **1**
